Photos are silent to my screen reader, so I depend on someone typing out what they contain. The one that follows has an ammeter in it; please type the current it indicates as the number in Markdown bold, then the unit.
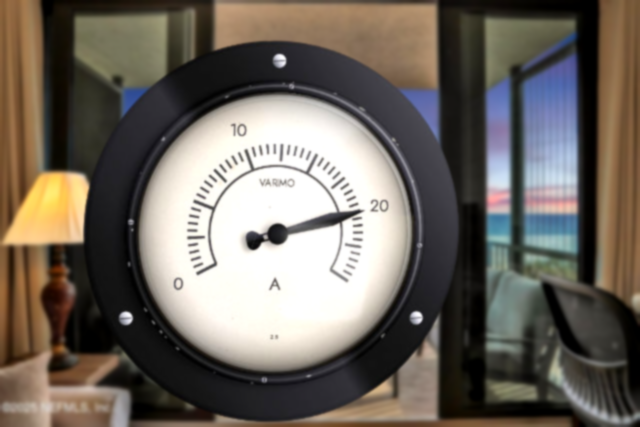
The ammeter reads **20** A
